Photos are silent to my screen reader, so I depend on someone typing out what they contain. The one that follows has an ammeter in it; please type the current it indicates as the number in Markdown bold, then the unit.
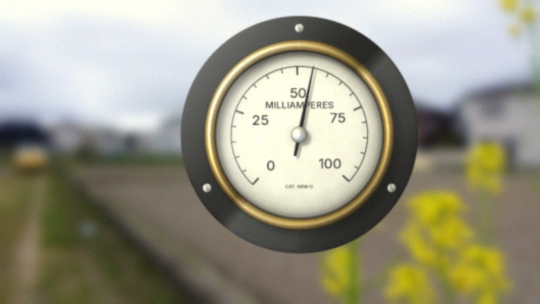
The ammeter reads **55** mA
